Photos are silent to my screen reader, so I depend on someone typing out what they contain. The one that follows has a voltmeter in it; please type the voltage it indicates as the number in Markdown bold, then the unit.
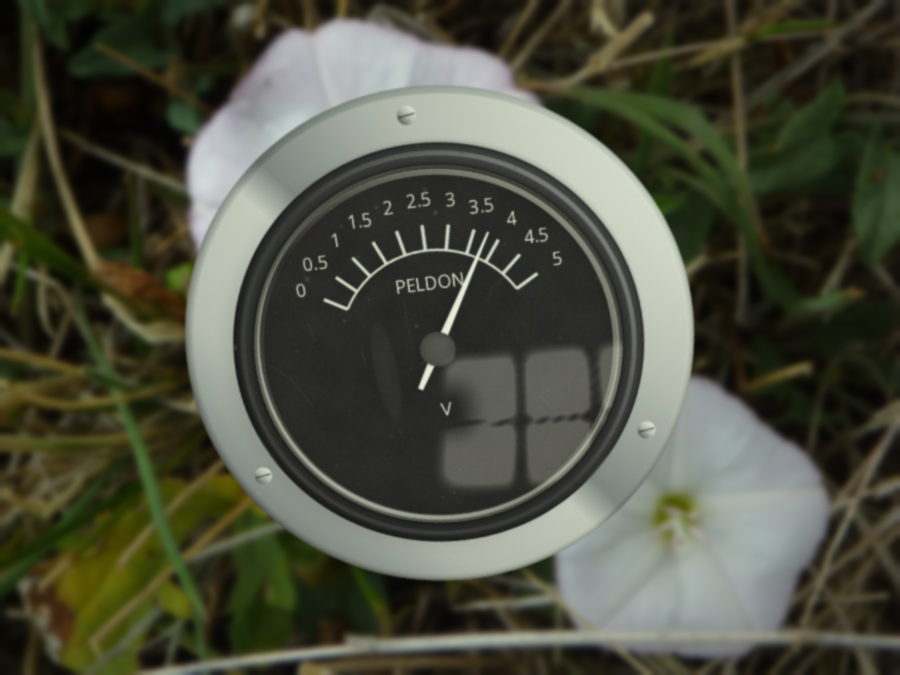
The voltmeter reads **3.75** V
